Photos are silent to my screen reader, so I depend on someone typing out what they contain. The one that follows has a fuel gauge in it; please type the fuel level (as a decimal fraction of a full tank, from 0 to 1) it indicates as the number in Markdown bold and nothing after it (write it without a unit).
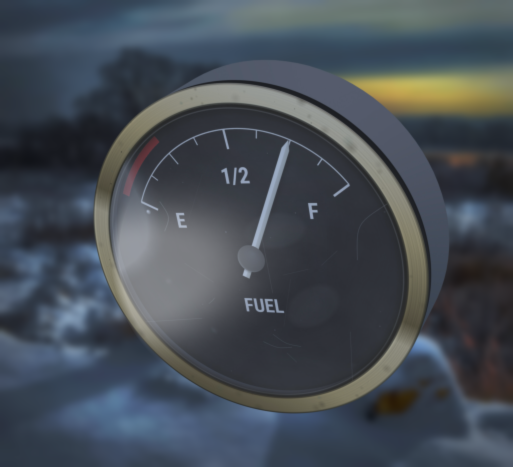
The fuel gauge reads **0.75**
